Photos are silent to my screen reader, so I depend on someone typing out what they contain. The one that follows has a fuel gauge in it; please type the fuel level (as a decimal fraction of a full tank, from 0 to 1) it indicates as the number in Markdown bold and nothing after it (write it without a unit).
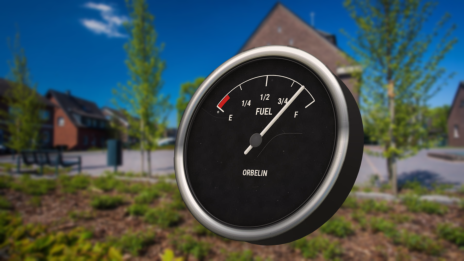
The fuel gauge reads **0.875**
